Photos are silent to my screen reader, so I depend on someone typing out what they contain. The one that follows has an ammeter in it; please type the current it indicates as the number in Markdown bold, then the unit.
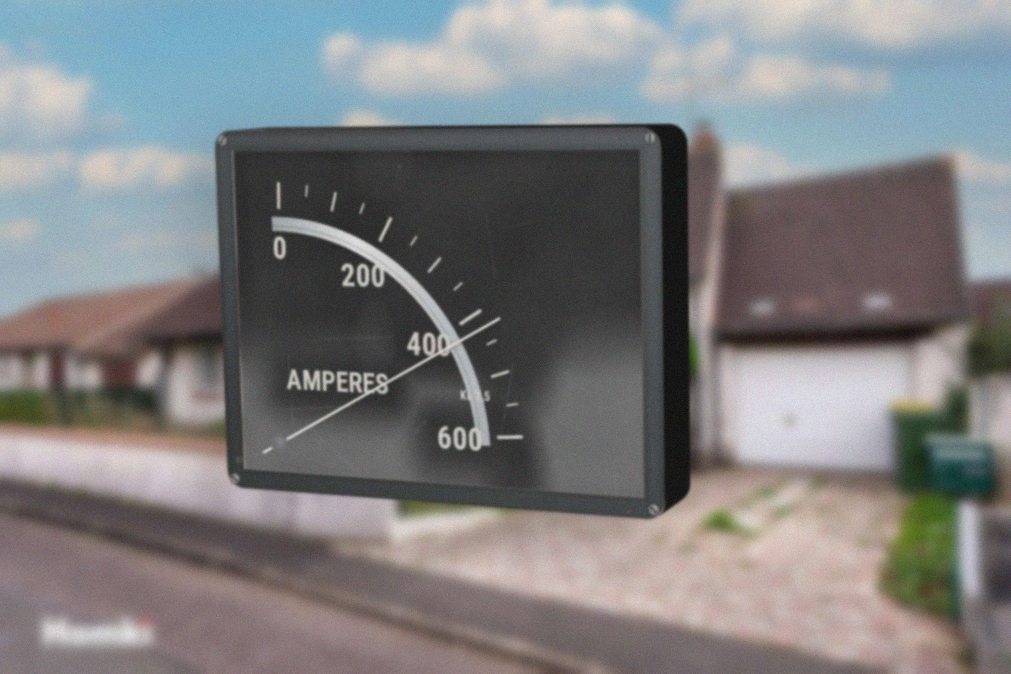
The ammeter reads **425** A
